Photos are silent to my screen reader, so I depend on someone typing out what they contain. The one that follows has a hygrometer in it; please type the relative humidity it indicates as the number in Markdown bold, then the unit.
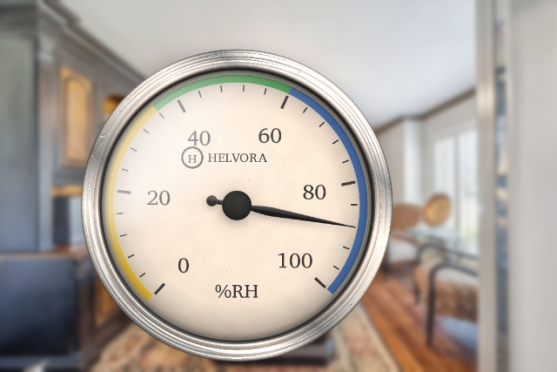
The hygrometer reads **88** %
